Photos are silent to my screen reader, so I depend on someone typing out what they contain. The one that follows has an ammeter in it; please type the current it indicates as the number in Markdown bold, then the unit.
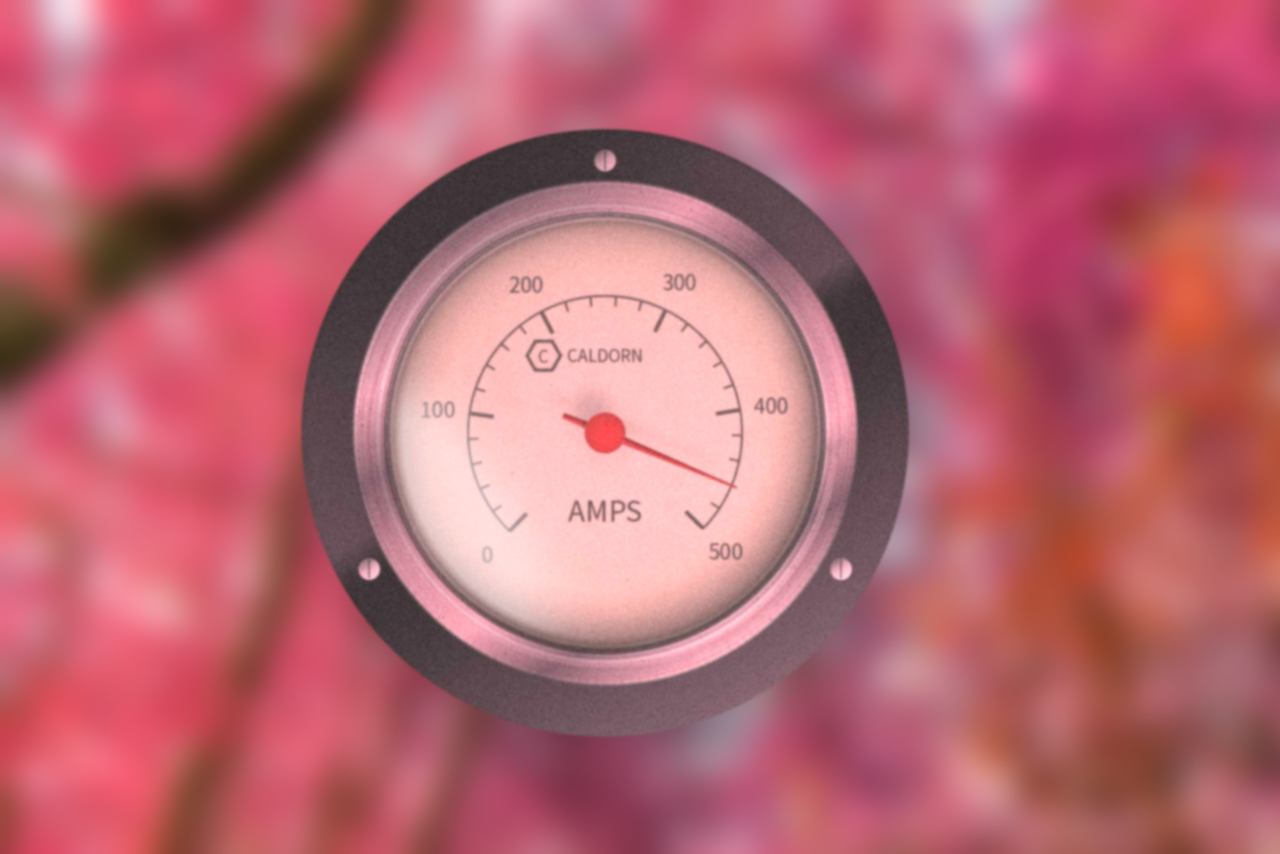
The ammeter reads **460** A
